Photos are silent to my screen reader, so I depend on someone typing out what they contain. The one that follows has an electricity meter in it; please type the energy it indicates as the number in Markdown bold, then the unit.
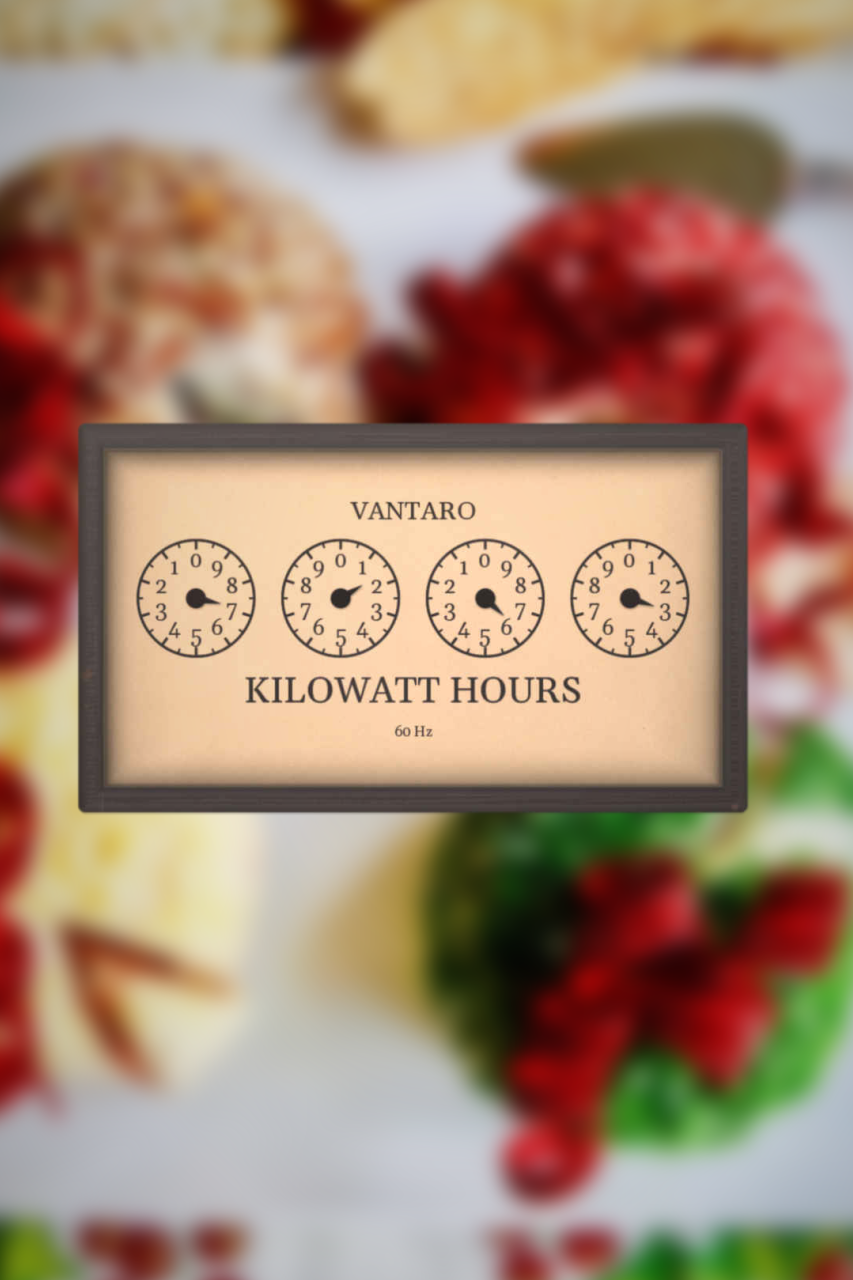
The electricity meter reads **7163** kWh
